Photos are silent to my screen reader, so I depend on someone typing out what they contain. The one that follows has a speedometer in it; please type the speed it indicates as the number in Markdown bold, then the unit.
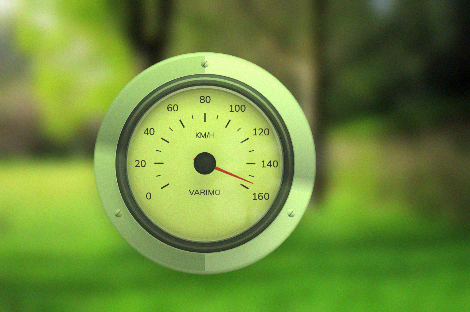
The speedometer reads **155** km/h
